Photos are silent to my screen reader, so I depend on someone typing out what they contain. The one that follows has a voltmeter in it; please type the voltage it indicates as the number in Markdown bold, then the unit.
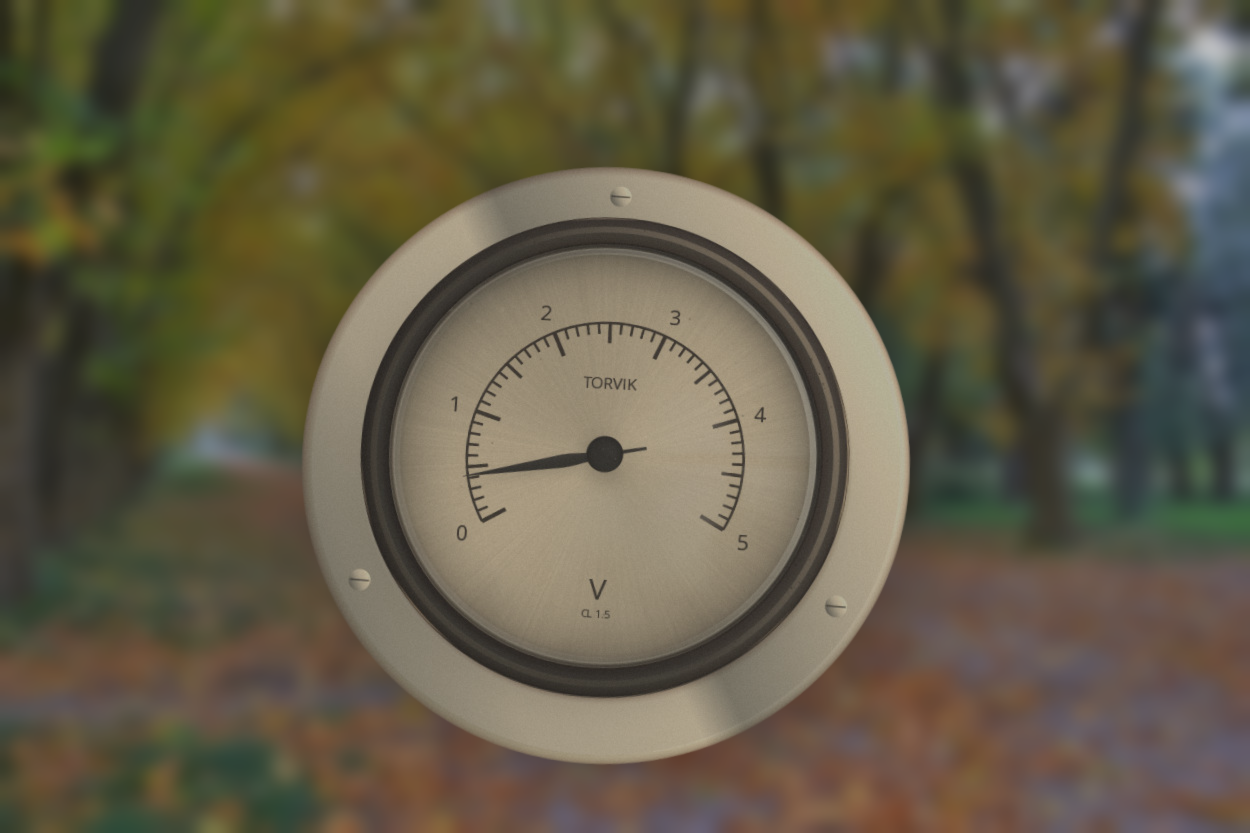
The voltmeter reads **0.4** V
